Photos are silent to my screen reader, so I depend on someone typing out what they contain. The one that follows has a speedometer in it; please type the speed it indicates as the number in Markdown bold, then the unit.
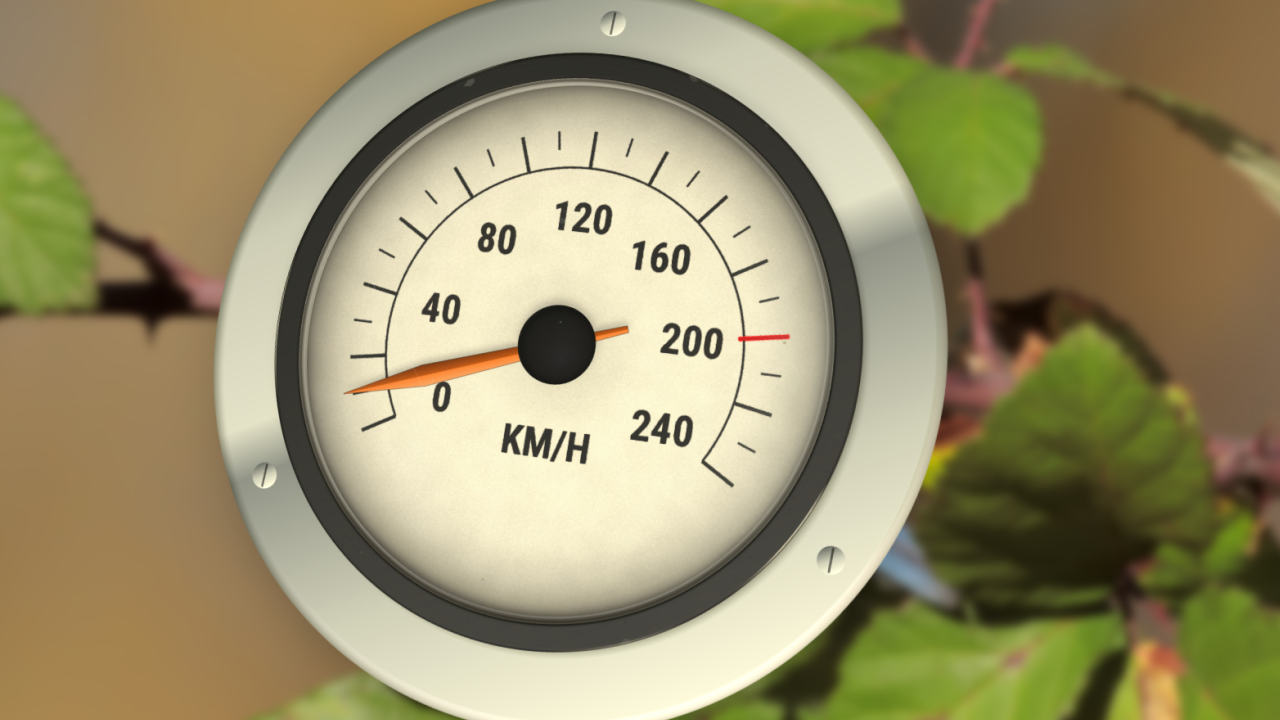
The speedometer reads **10** km/h
